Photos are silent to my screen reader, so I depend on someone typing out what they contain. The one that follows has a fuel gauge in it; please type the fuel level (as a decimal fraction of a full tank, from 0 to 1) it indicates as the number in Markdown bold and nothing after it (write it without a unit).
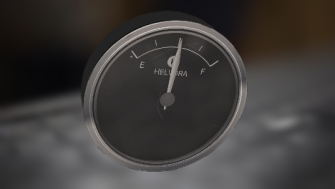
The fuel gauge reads **0.5**
